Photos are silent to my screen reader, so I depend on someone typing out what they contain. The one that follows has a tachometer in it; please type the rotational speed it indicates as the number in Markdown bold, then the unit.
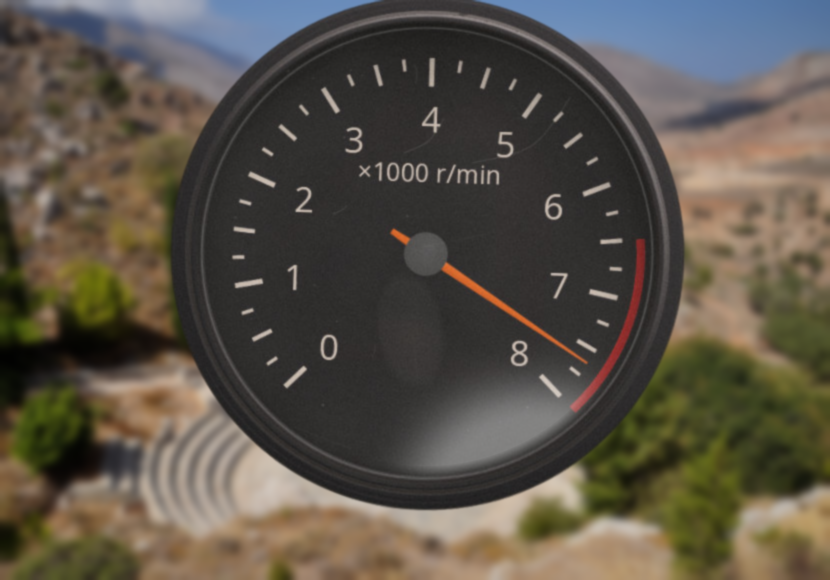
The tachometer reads **7625** rpm
